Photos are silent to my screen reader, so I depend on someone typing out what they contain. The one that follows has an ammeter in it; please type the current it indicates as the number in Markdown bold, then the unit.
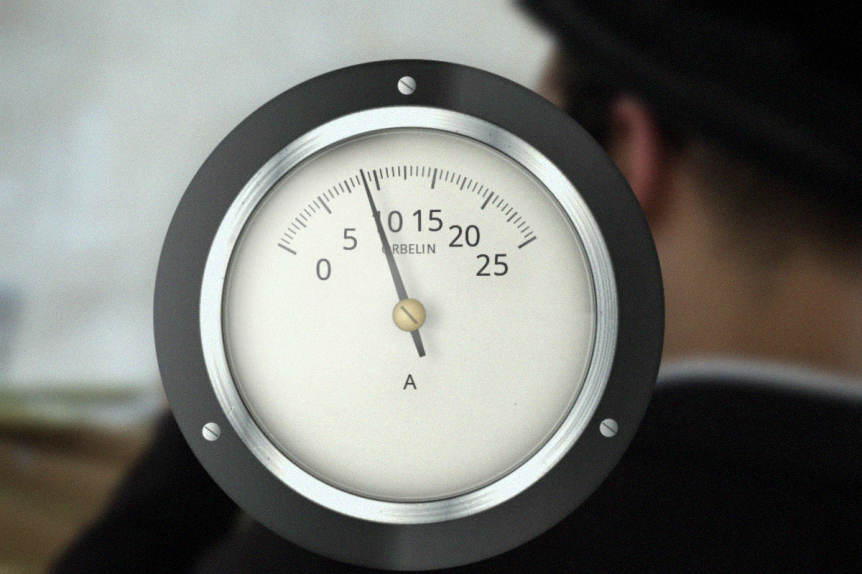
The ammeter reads **9** A
